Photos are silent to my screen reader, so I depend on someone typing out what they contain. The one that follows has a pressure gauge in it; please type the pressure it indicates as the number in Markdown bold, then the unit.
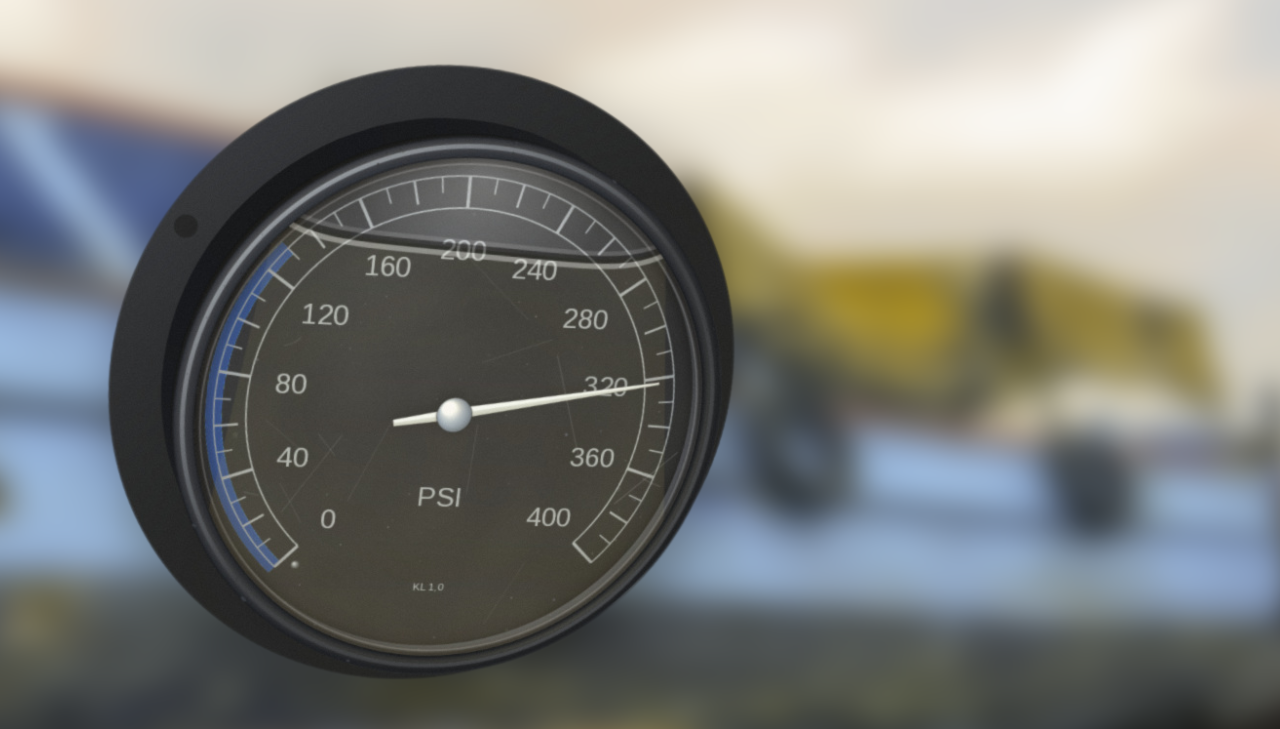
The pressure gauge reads **320** psi
